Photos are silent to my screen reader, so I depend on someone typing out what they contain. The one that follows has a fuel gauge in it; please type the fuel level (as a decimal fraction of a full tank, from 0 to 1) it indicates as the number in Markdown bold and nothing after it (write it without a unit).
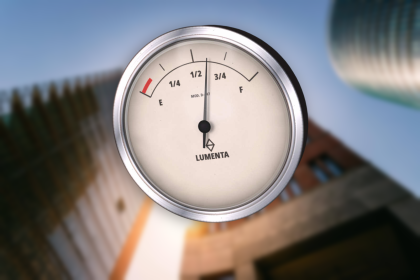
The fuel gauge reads **0.625**
